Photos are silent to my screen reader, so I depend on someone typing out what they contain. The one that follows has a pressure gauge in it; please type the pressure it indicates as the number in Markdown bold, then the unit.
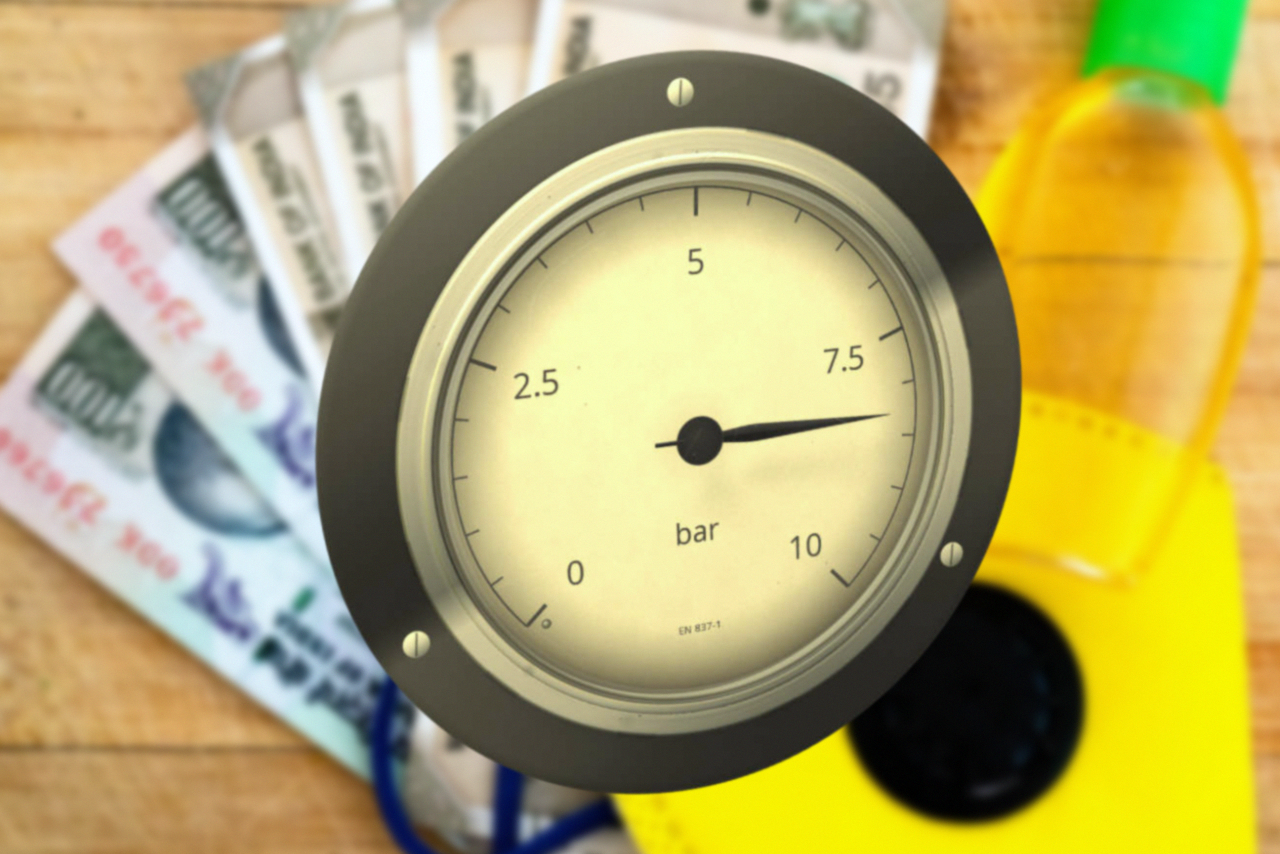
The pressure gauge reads **8.25** bar
